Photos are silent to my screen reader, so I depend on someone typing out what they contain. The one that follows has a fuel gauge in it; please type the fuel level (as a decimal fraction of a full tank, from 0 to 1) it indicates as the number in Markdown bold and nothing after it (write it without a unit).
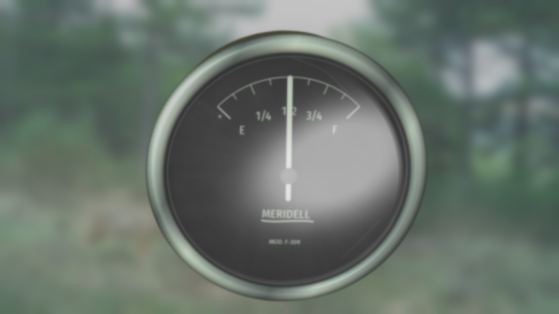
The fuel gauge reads **0.5**
